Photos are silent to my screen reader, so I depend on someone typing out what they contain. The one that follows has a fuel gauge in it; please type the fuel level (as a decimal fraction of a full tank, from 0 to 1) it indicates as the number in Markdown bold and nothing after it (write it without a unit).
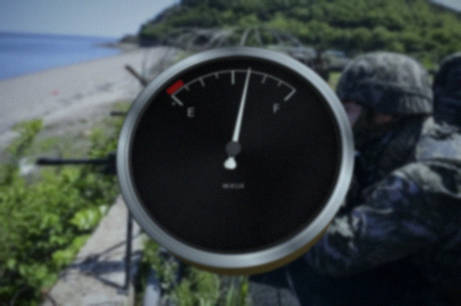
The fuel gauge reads **0.625**
